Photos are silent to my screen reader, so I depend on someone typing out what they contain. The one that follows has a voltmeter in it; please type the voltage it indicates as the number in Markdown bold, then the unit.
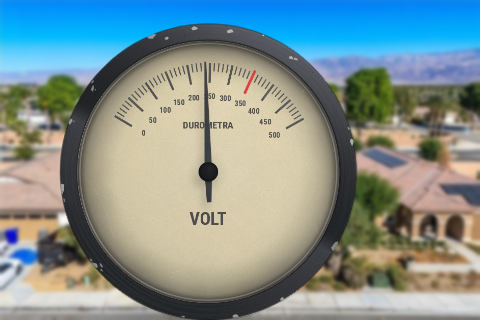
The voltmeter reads **240** V
